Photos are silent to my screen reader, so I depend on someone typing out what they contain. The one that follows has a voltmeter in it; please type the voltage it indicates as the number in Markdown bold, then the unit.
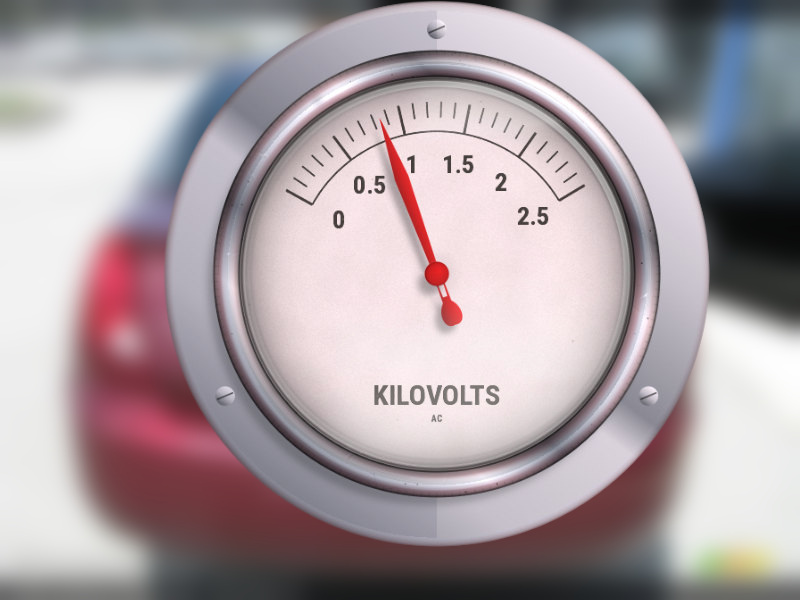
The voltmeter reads **0.85** kV
